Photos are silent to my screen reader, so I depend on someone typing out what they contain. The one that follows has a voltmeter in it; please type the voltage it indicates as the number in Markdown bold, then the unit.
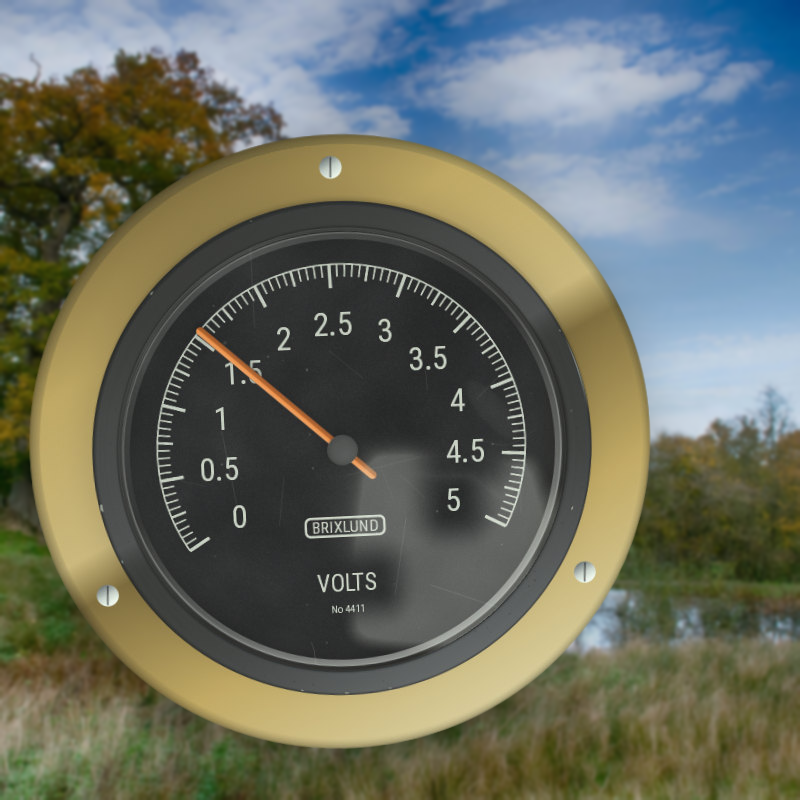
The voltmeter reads **1.55** V
